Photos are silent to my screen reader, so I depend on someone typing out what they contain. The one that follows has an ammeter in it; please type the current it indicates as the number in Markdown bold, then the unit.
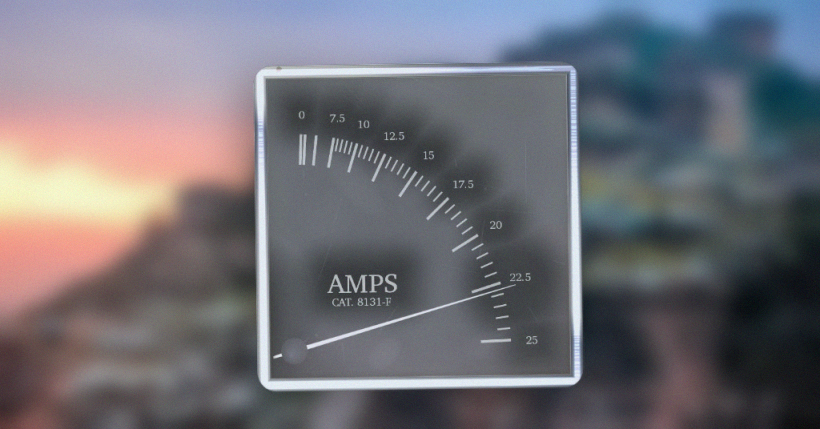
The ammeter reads **22.75** A
